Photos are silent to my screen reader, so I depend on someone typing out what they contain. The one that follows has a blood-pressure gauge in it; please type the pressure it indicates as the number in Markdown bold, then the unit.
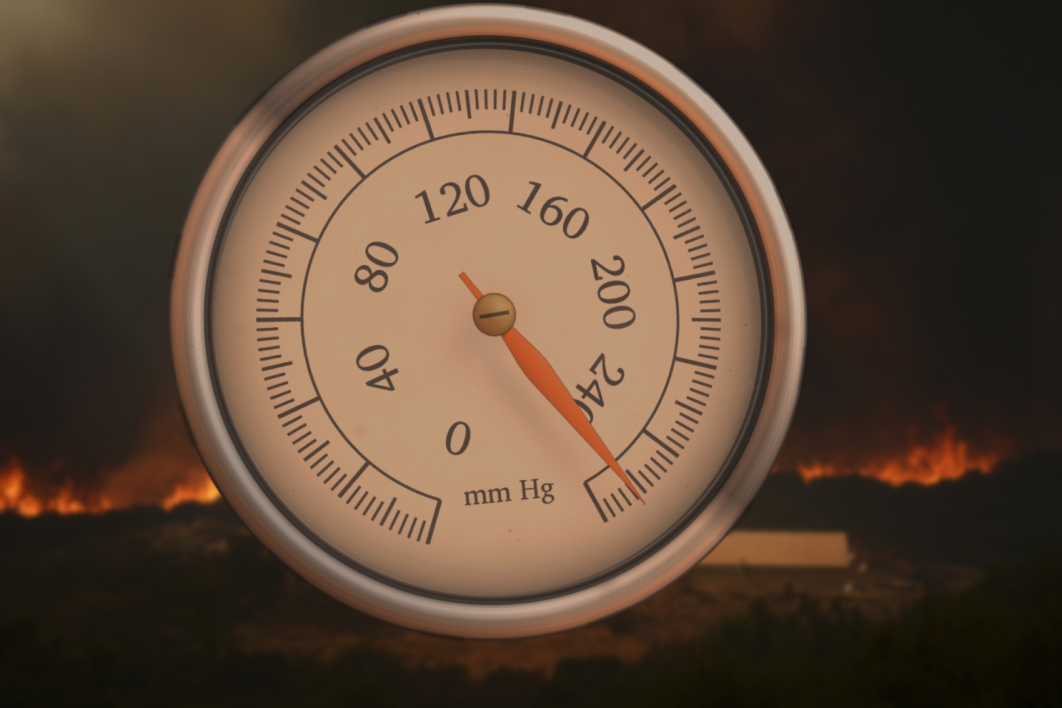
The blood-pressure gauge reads **252** mmHg
